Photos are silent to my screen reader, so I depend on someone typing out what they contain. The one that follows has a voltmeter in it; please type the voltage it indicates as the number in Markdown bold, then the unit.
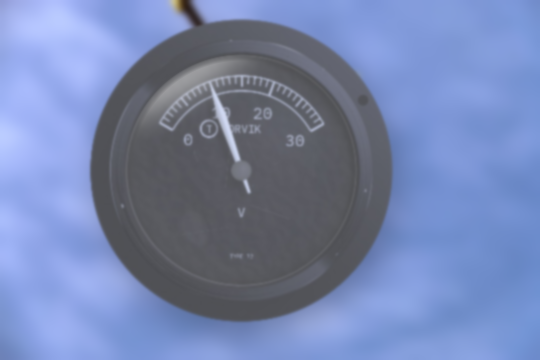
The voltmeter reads **10** V
